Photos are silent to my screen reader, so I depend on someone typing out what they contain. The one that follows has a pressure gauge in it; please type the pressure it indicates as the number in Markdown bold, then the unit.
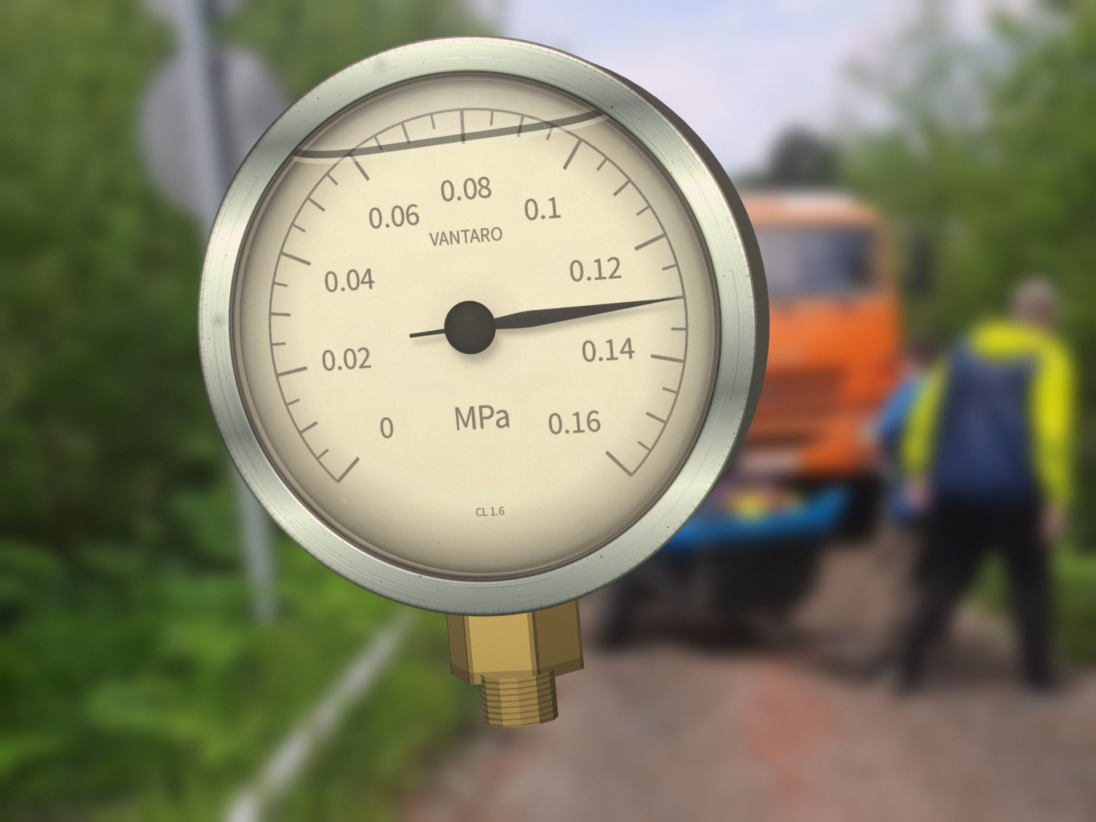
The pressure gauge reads **0.13** MPa
